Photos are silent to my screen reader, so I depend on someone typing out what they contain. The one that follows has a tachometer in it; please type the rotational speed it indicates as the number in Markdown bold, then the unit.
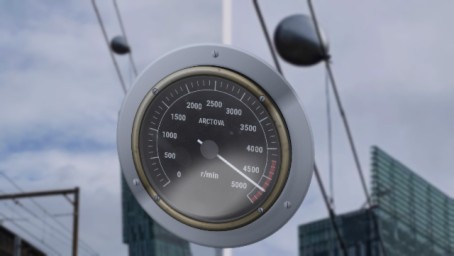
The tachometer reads **4700** rpm
